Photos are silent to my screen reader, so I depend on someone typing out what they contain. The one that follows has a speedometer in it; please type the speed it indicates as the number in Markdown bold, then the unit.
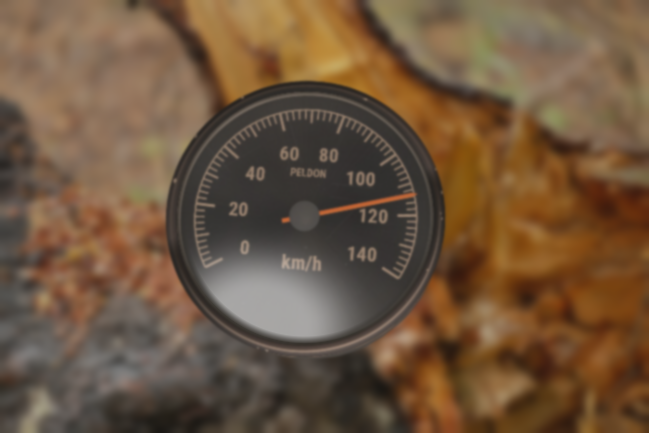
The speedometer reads **114** km/h
